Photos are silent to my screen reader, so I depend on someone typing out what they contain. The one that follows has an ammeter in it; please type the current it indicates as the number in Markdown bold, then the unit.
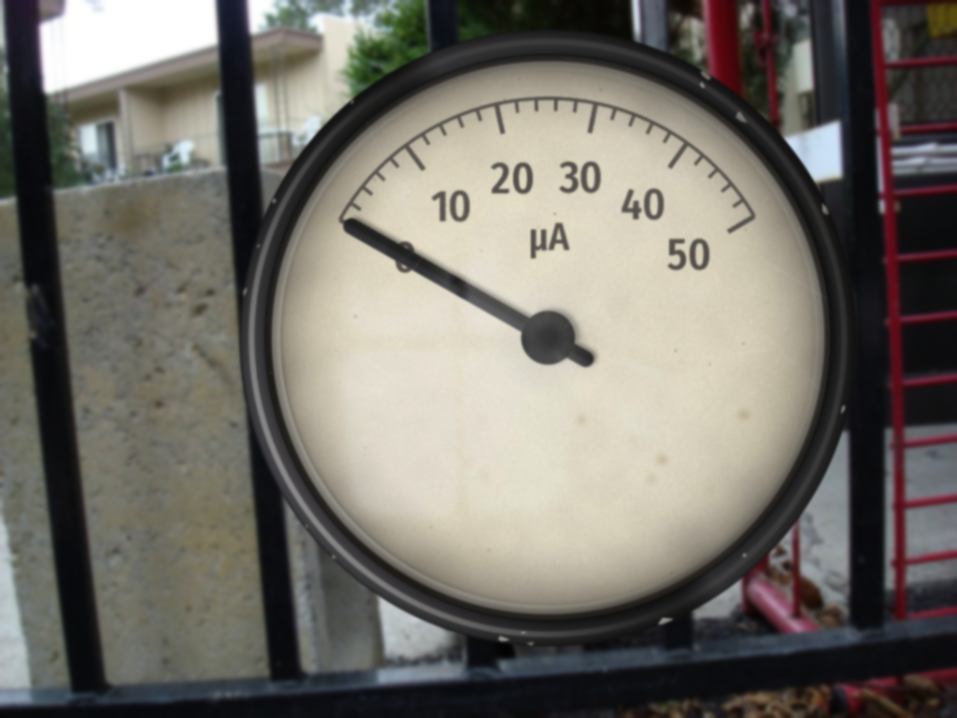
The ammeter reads **0** µA
